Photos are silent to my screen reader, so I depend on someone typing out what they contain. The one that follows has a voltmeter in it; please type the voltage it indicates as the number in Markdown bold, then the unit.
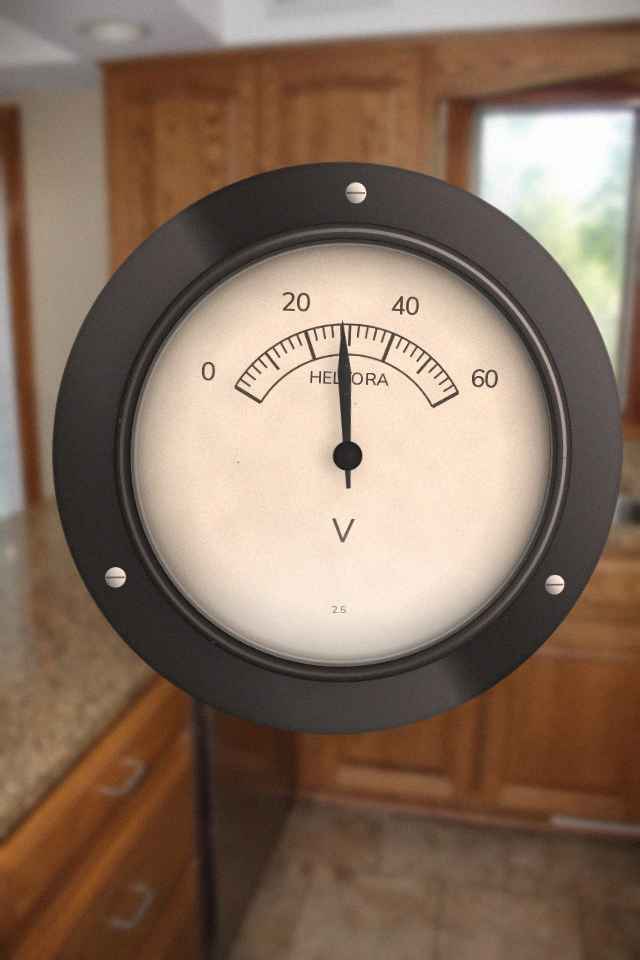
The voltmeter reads **28** V
